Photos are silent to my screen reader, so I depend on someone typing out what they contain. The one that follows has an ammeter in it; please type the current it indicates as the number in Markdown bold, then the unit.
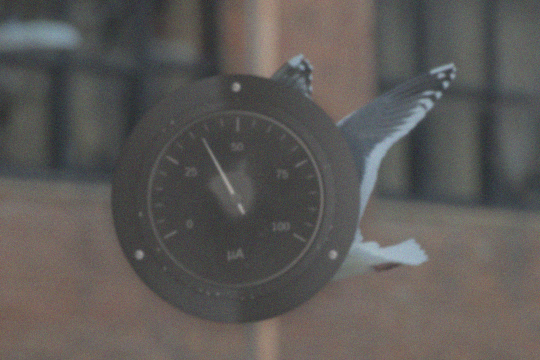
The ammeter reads **37.5** µA
